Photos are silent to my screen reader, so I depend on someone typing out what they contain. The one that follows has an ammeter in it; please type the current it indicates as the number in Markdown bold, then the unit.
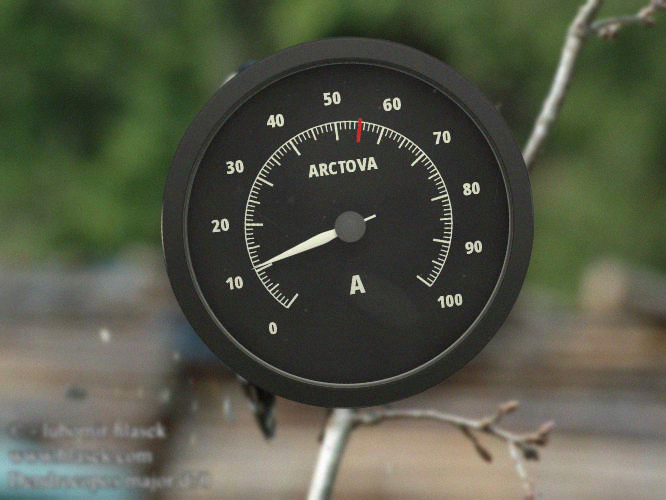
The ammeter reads **11** A
